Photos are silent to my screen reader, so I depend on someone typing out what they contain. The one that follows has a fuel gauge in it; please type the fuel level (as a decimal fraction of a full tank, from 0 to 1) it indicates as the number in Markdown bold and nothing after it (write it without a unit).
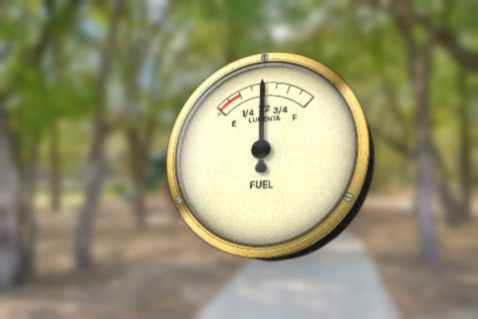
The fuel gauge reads **0.5**
